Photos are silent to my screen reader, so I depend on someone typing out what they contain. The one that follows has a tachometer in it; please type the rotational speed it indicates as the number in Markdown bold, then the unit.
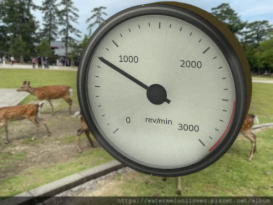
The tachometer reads **800** rpm
